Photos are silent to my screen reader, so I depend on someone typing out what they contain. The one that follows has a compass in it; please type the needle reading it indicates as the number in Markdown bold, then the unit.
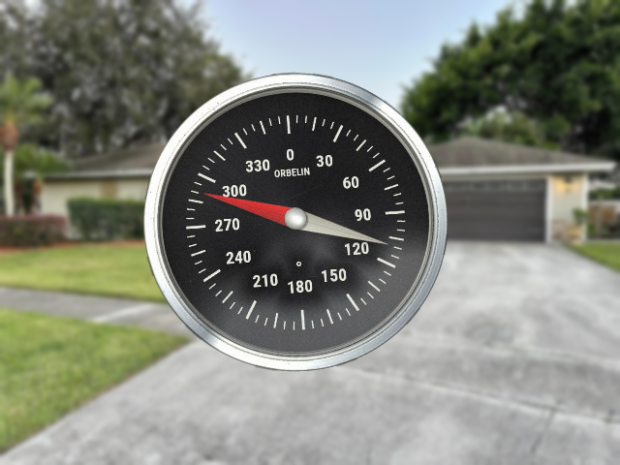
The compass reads **290** °
